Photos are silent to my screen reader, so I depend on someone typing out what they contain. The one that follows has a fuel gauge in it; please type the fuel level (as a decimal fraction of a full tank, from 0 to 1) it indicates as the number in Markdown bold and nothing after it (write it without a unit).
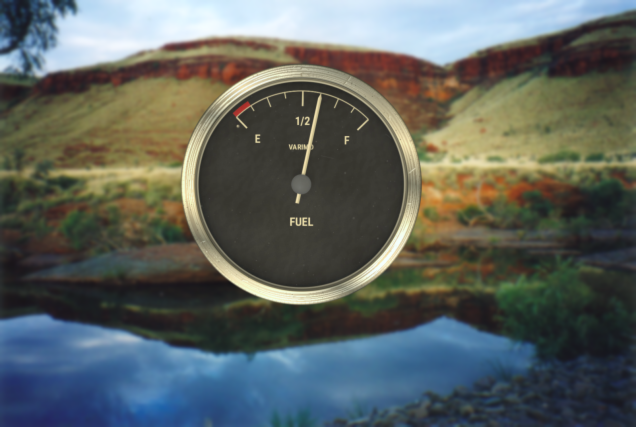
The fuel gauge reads **0.625**
